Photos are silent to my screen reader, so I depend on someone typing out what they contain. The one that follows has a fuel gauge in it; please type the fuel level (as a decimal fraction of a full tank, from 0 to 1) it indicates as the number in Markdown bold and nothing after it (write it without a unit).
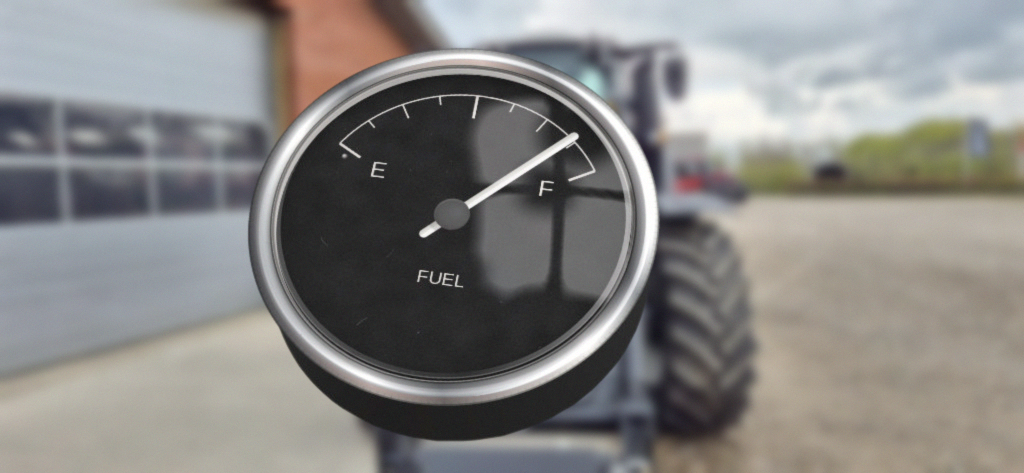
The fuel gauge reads **0.875**
